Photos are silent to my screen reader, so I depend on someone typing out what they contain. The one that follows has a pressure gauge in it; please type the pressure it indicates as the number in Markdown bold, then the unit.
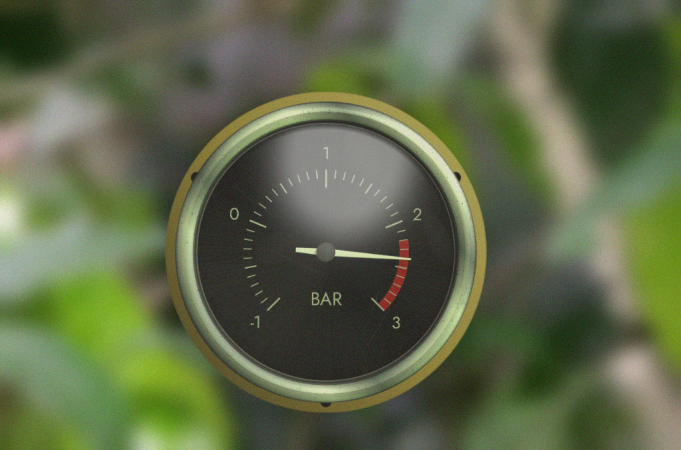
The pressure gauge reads **2.4** bar
